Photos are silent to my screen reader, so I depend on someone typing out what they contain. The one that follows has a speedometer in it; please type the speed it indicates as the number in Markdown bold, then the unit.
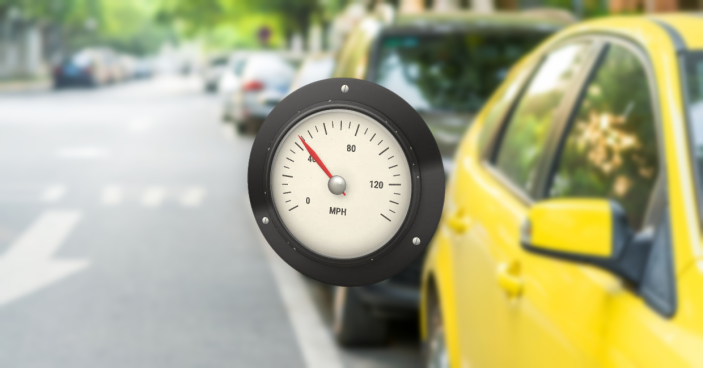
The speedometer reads **45** mph
